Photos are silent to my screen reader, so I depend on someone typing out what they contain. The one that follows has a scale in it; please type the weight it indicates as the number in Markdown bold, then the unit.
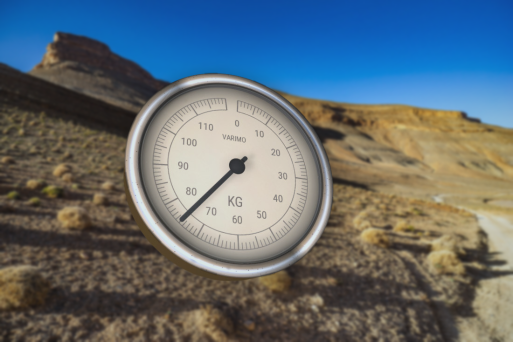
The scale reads **75** kg
